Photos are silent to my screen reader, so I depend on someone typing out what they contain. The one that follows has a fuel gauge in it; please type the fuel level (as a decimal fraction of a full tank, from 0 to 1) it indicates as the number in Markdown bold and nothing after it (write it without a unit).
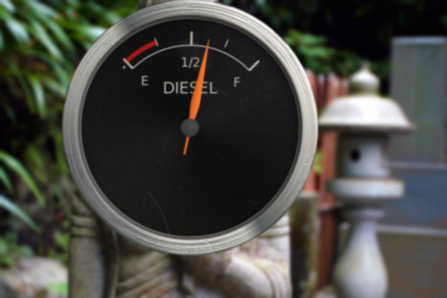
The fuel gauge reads **0.625**
